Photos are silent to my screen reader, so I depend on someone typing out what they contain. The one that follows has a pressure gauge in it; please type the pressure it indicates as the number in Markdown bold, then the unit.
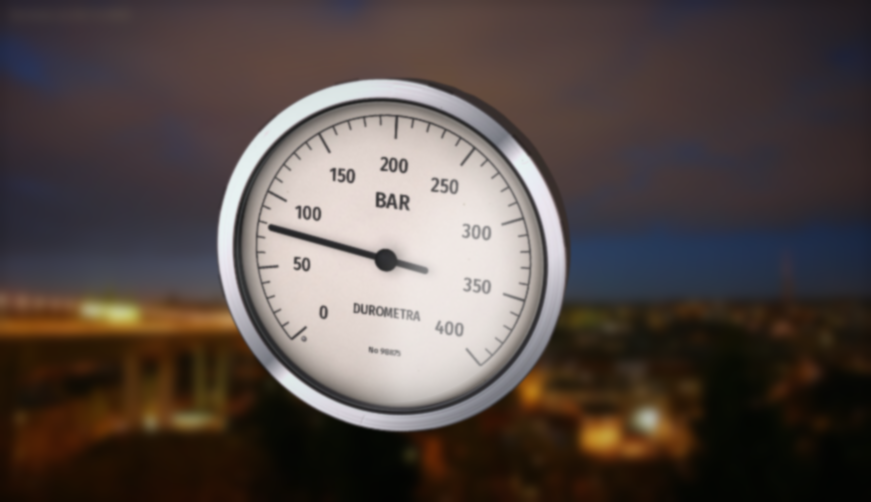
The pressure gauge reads **80** bar
